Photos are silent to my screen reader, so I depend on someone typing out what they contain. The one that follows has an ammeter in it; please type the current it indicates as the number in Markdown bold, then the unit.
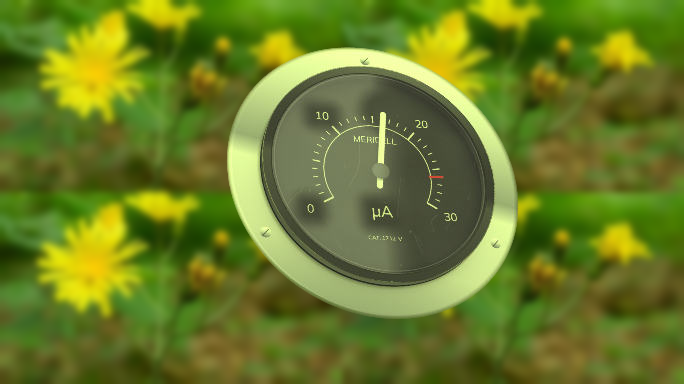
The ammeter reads **16** µA
